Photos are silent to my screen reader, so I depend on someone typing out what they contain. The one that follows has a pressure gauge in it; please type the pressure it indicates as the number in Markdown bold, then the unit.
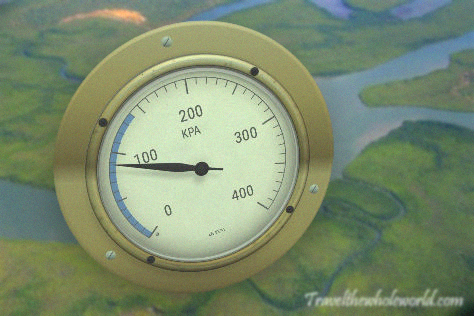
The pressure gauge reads **90** kPa
